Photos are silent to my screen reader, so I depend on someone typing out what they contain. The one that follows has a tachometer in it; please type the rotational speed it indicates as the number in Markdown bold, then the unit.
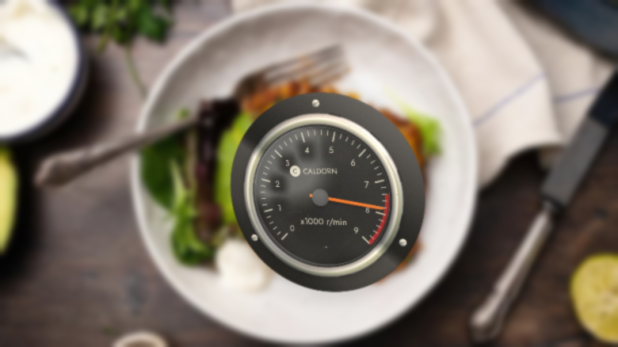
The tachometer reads **7800** rpm
